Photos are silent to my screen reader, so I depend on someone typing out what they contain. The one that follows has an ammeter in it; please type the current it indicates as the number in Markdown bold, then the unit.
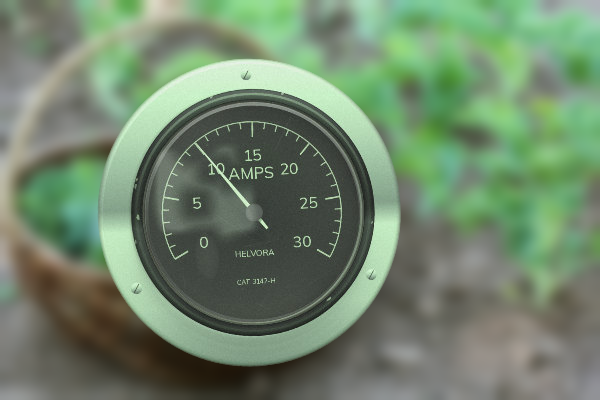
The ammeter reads **10** A
